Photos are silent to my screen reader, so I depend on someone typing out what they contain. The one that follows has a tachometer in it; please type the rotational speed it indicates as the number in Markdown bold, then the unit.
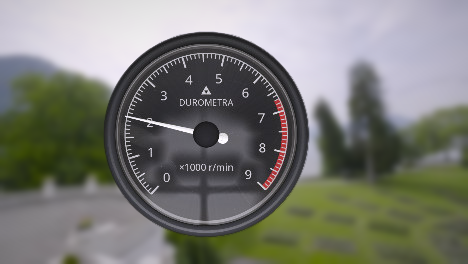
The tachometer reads **2000** rpm
